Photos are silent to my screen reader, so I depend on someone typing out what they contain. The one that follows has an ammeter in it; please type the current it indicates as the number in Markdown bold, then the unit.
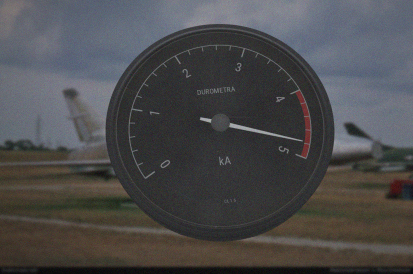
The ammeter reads **4.8** kA
